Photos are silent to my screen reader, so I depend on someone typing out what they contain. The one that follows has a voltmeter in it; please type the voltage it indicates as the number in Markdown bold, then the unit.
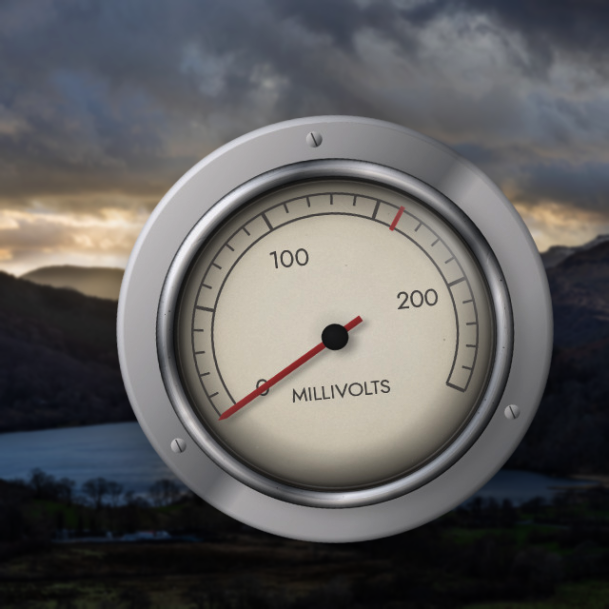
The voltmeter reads **0** mV
